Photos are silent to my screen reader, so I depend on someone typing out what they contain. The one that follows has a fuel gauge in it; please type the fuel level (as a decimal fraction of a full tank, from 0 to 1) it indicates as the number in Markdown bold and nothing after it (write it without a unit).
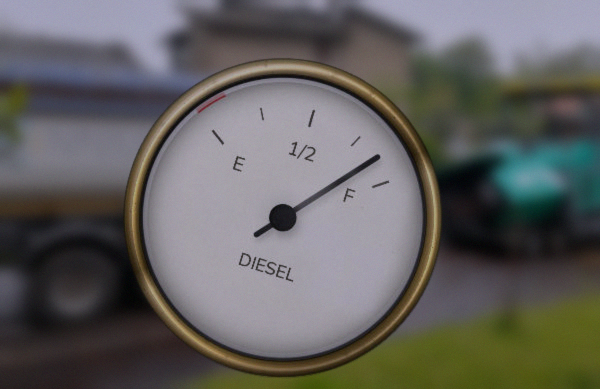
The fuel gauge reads **0.875**
